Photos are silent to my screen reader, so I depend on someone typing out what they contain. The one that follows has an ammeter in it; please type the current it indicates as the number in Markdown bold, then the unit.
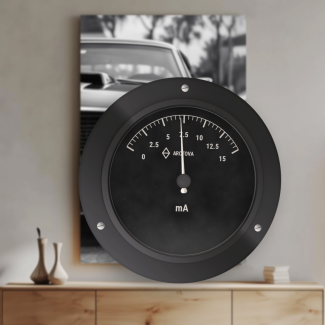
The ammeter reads **7** mA
